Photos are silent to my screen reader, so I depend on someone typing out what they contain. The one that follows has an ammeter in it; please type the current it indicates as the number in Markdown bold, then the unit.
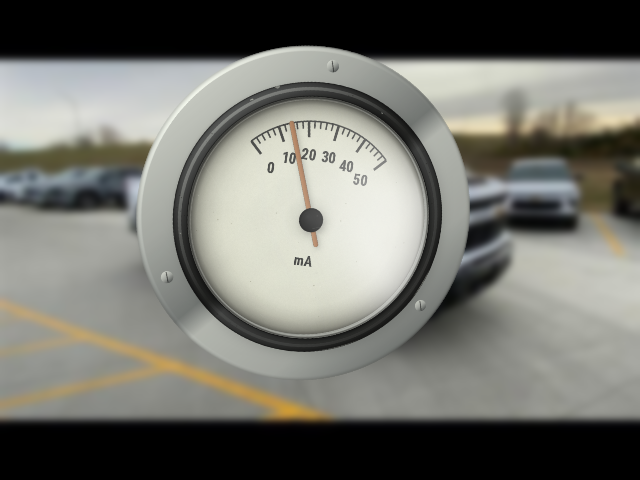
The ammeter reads **14** mA
